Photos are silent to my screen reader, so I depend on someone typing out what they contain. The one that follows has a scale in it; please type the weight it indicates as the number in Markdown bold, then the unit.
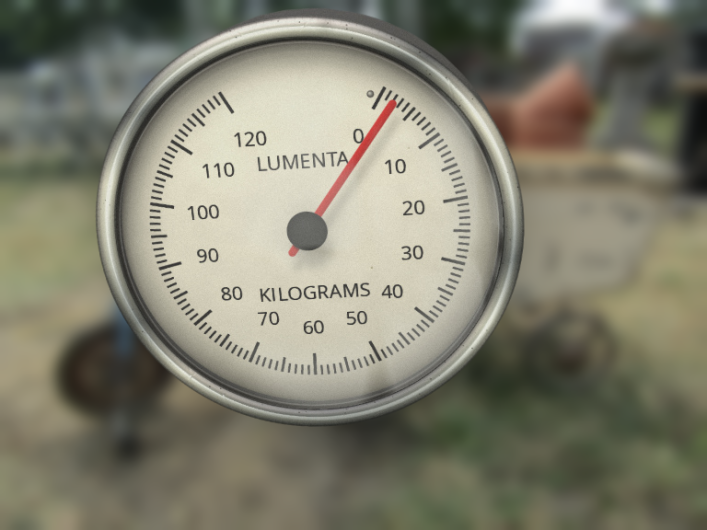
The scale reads **2** kg
